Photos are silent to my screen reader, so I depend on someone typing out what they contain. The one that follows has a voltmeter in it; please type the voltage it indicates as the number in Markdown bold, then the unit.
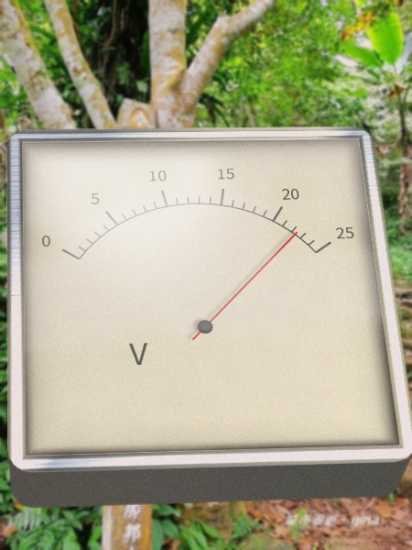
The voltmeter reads **22.5** V
